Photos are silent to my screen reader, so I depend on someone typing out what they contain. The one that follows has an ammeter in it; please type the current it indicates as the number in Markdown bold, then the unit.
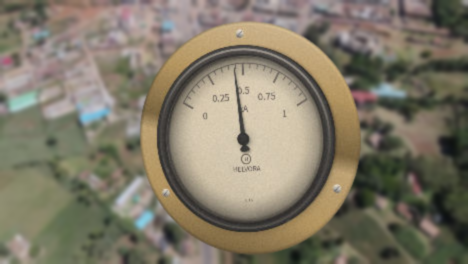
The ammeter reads **0.45** kA
